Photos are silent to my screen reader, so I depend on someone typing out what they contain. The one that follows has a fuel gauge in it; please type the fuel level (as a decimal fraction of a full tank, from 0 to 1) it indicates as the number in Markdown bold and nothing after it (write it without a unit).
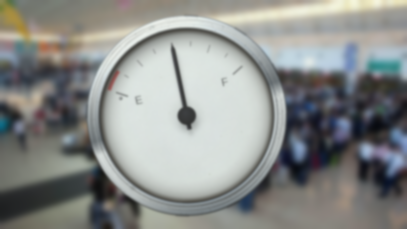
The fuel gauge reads **0.5**
